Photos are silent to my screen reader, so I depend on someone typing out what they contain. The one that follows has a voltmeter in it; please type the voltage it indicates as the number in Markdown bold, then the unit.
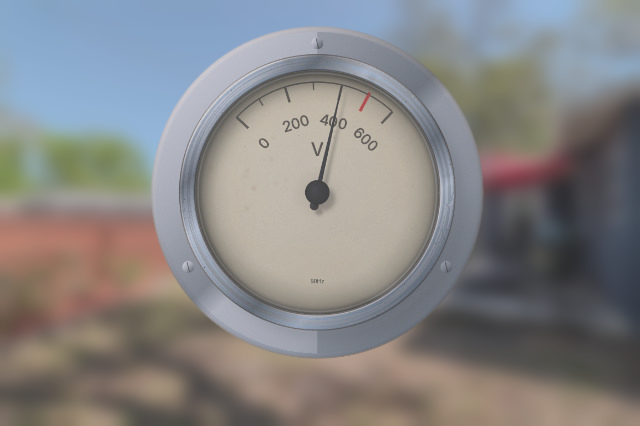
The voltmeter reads **400** V
